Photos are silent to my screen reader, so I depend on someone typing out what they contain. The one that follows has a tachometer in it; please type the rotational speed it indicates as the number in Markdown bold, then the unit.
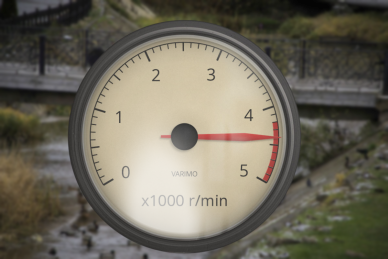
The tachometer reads **4400** rpm
